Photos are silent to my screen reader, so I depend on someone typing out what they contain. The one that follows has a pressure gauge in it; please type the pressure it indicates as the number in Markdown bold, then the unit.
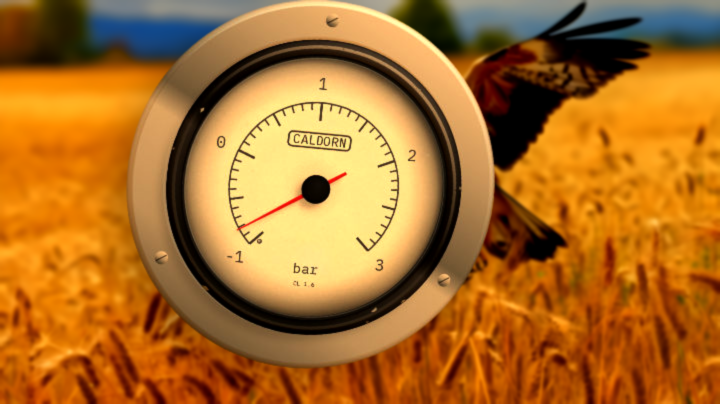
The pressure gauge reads **-0.8** bar
